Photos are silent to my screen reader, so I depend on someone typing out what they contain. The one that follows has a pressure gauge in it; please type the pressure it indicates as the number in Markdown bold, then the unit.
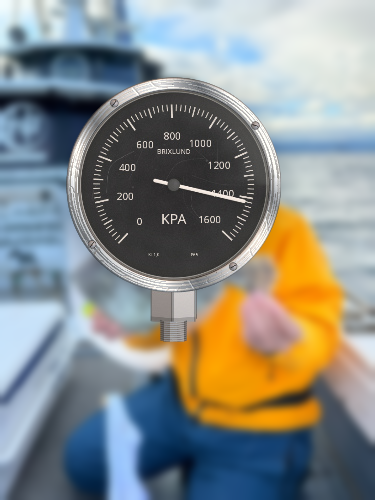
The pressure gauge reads **1420** kPa
